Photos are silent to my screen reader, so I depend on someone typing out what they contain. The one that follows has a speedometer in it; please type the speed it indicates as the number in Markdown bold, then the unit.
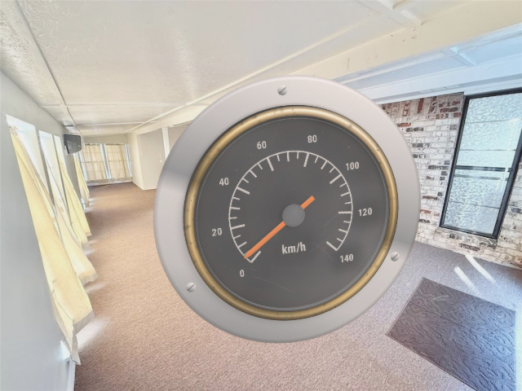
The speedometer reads **5** km/h
